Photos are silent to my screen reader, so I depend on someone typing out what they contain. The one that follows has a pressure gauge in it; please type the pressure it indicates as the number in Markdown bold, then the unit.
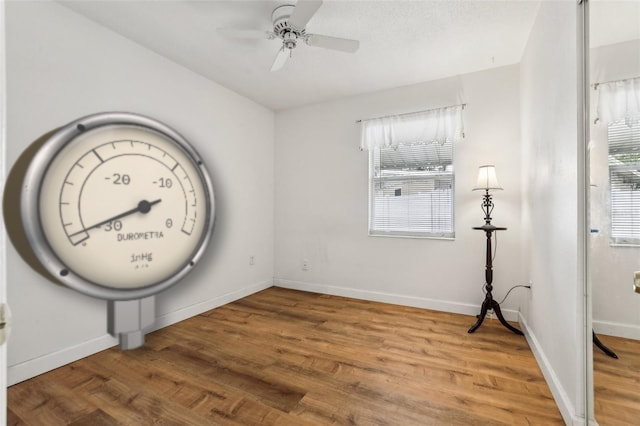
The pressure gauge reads **-29** inHg
